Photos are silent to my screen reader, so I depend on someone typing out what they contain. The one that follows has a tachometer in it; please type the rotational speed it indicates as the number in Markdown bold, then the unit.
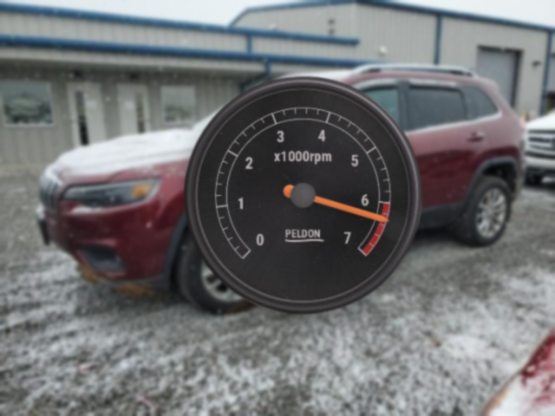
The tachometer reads **6300** rpm
